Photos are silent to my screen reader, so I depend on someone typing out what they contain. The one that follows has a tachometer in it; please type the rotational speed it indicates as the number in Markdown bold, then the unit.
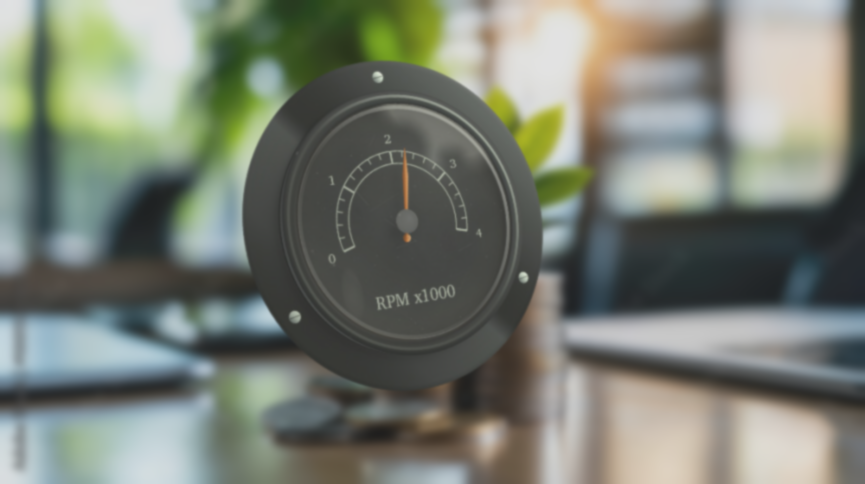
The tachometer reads **2200** rpm
